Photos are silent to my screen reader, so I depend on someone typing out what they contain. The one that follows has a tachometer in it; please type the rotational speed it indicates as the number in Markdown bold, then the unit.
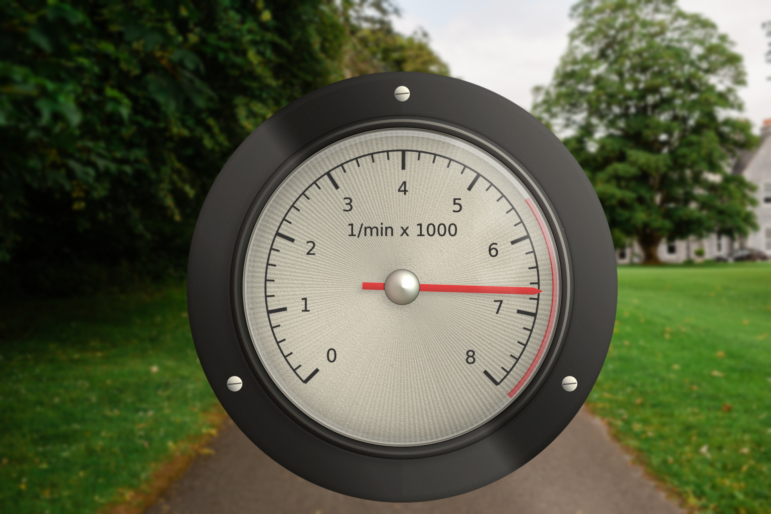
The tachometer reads **6700** rpm
